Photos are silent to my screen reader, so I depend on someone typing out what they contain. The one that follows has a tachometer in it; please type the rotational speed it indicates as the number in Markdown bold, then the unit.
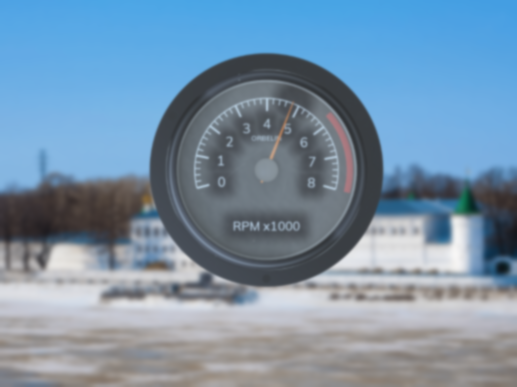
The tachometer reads **4800** rpm
